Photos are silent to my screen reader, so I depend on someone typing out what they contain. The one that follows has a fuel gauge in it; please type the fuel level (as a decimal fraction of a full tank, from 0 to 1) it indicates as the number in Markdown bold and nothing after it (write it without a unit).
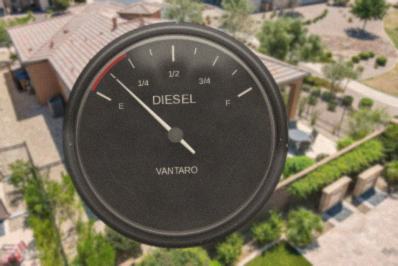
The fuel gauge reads **0.125**
